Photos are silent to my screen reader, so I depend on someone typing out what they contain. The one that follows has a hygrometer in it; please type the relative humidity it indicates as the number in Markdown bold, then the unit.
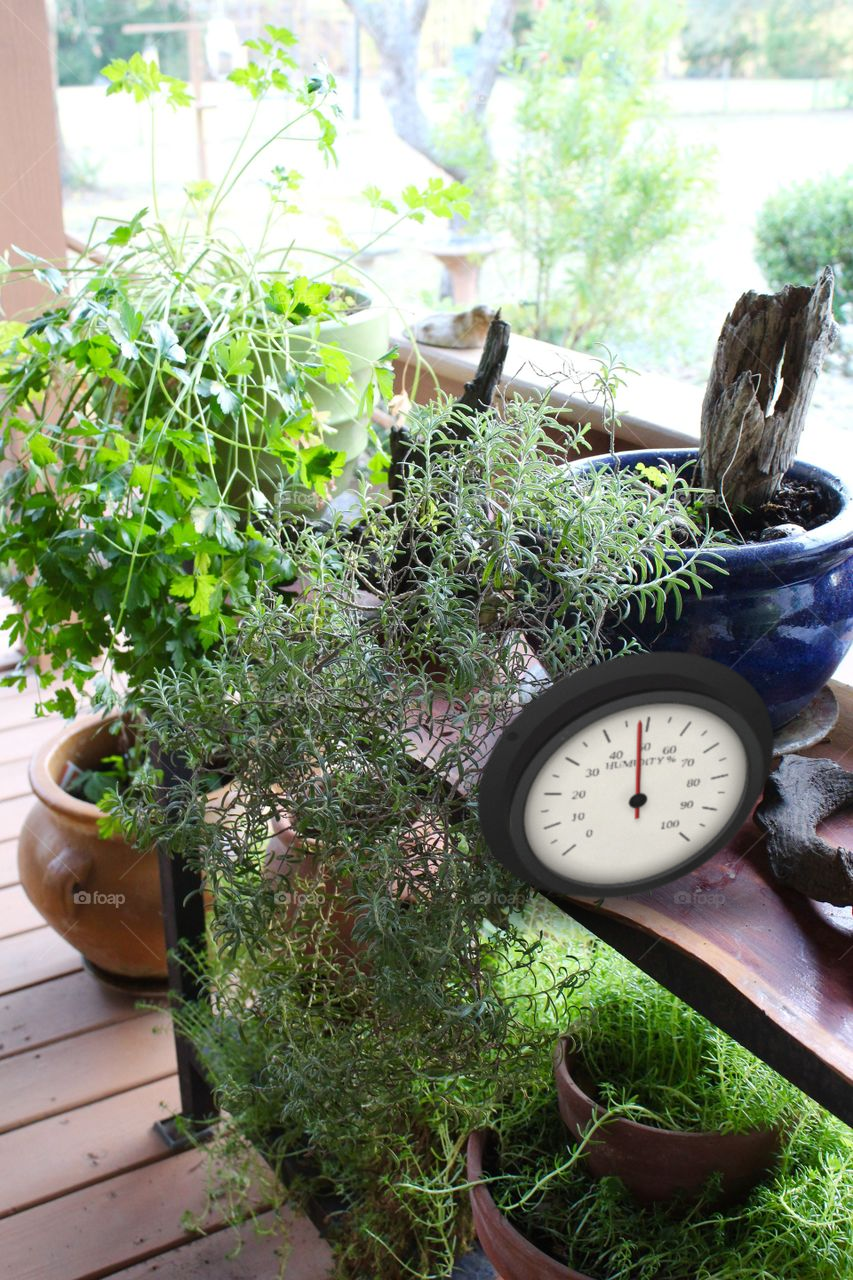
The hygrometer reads **47.5** %
